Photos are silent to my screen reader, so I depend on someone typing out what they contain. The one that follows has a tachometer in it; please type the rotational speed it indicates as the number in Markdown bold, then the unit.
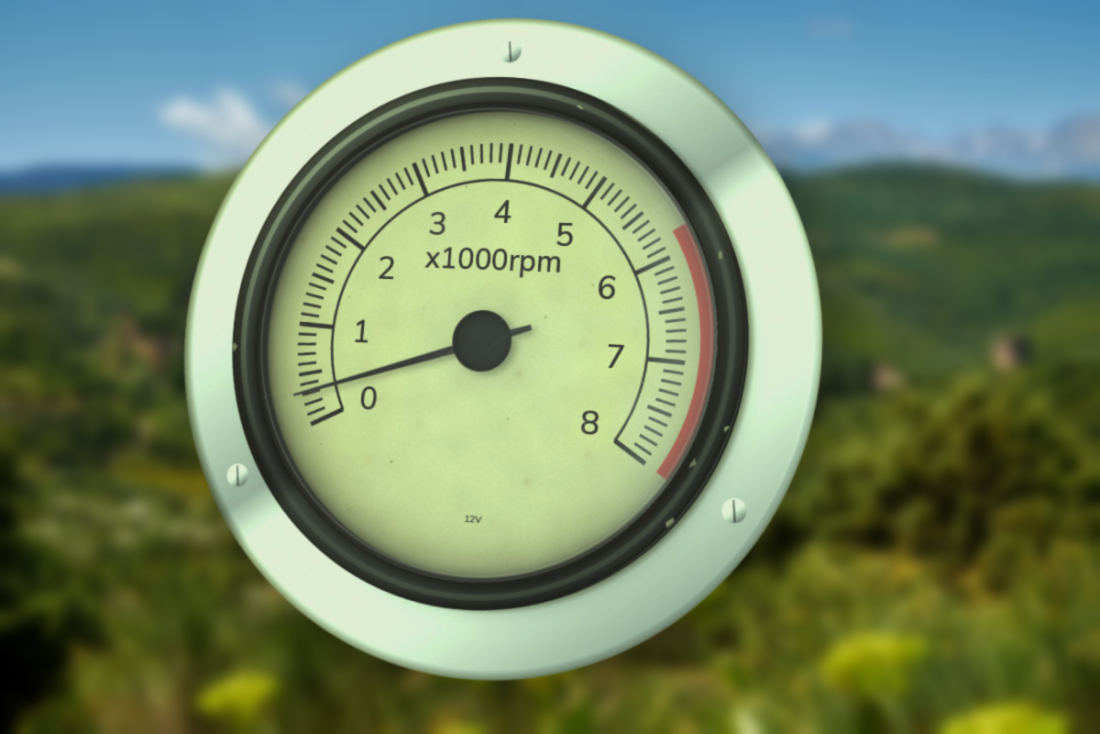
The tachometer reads **300** rpm
